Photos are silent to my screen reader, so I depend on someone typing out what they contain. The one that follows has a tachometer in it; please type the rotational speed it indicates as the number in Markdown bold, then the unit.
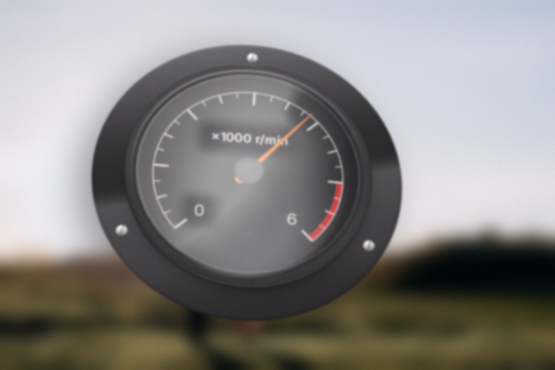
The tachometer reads **3875** rpm
